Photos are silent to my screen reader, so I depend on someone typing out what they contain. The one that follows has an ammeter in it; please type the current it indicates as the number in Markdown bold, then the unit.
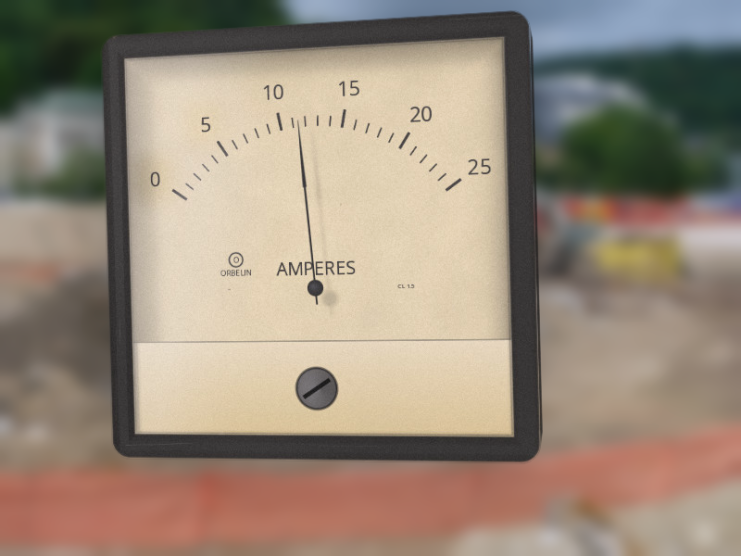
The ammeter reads **11.5** A
